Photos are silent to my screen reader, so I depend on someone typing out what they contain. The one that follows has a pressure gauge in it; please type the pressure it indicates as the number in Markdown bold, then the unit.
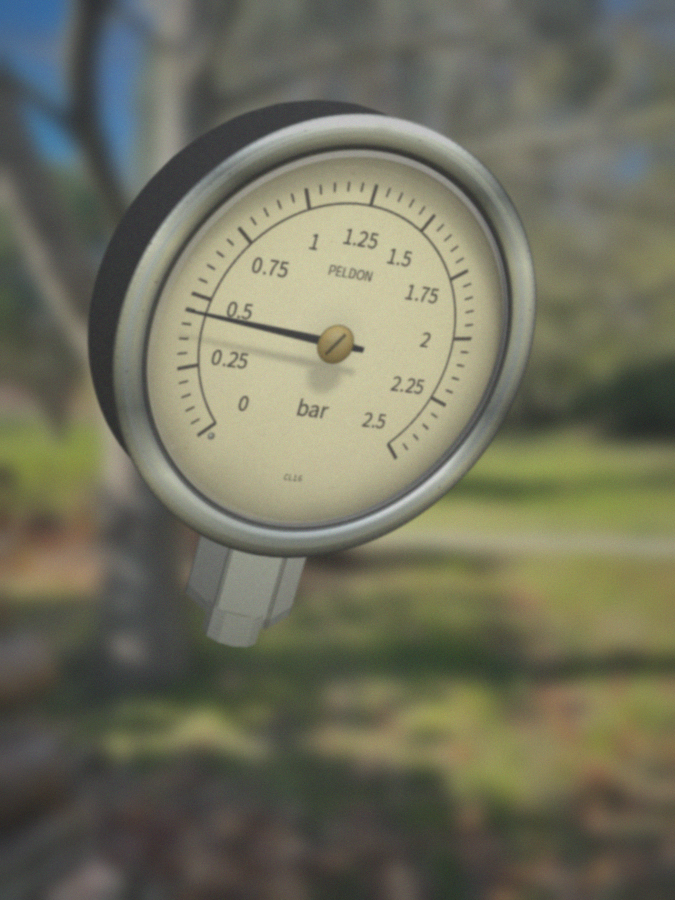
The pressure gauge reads **0.45** bar
